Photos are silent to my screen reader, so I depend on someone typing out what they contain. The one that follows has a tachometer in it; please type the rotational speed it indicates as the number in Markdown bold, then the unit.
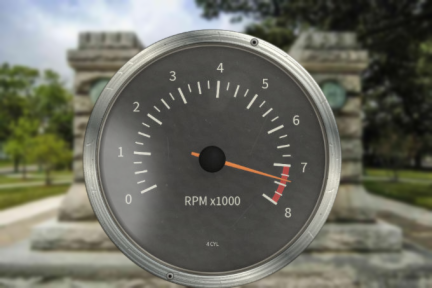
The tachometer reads **7375** rpm
